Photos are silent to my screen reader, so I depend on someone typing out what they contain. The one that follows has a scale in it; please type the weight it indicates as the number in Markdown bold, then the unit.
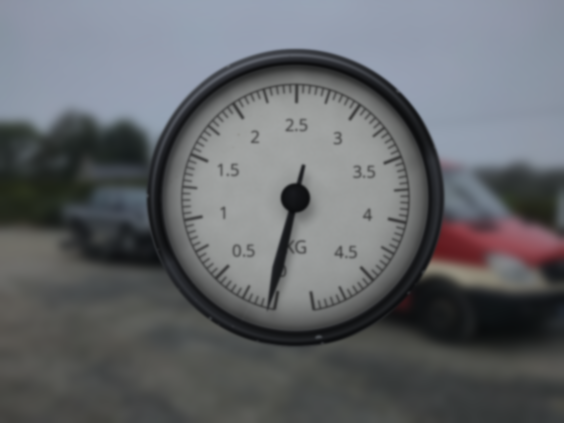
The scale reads **0.05** kg
